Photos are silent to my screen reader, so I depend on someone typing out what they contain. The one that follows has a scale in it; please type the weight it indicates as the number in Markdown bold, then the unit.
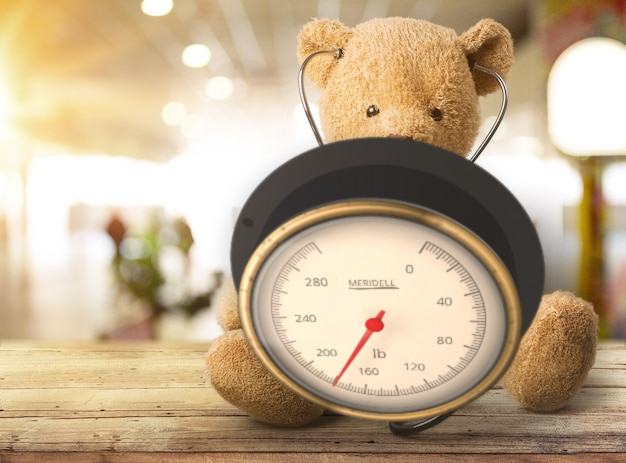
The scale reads **180** lb
